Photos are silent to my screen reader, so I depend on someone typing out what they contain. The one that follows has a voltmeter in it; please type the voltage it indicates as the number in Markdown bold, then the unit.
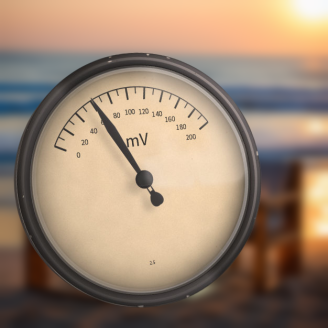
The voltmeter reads **60** mV
